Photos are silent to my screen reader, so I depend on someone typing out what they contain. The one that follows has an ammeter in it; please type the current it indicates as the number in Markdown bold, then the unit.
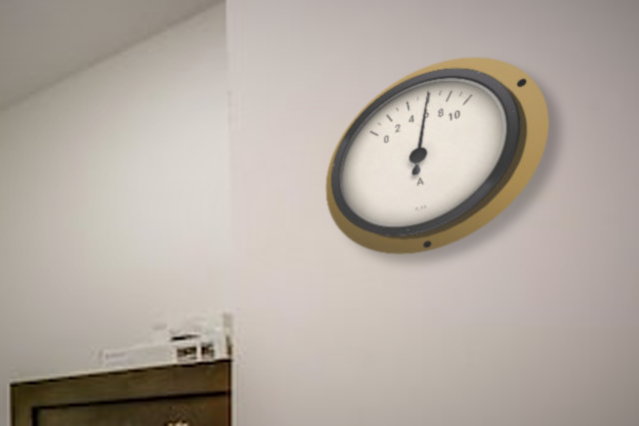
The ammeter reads **6** A
